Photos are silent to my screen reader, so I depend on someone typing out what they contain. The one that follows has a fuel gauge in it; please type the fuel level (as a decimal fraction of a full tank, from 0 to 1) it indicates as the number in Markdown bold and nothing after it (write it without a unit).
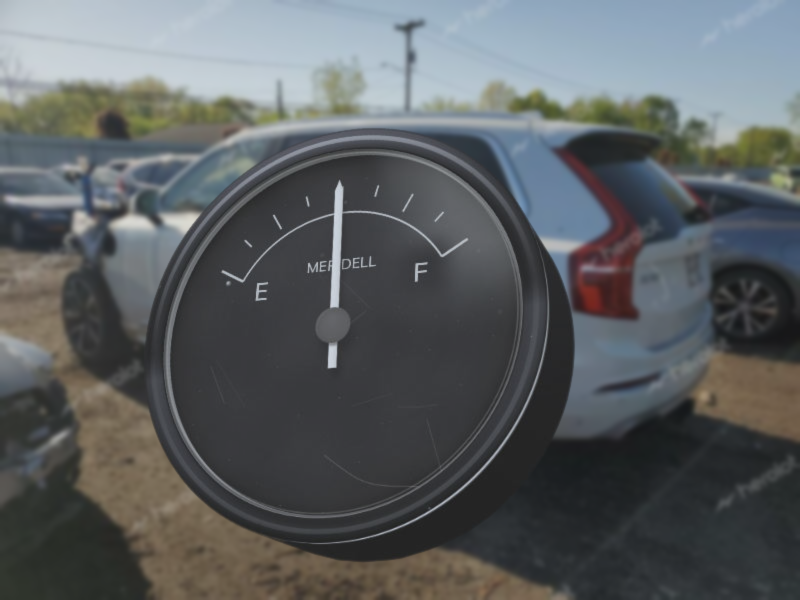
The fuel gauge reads **0.5**
